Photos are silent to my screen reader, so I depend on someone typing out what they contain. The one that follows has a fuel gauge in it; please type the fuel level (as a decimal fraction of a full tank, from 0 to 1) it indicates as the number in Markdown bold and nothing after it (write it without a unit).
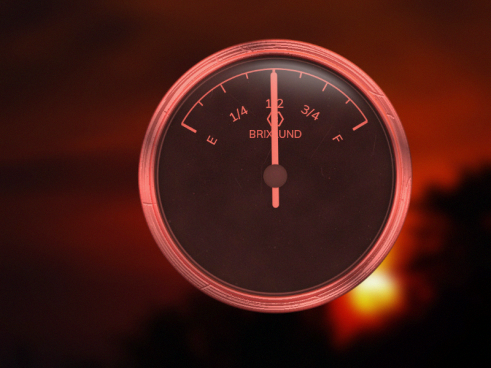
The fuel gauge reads **0.5**
